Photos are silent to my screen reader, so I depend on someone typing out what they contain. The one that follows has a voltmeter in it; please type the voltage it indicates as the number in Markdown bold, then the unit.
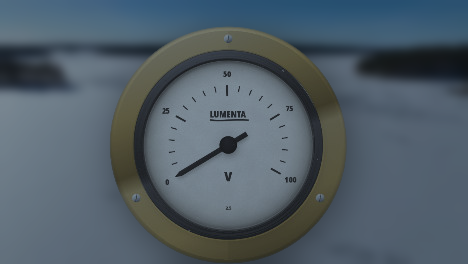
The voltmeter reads **0** V
